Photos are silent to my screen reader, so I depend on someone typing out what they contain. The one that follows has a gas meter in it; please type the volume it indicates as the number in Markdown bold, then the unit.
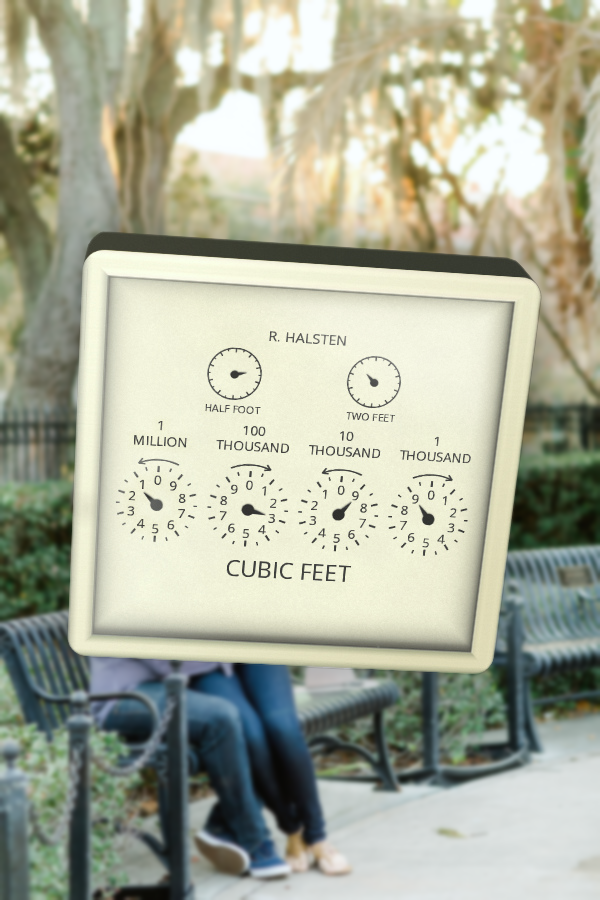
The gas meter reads **128900** ft³
